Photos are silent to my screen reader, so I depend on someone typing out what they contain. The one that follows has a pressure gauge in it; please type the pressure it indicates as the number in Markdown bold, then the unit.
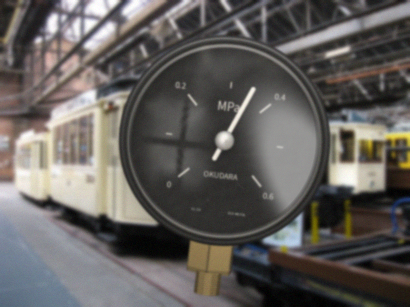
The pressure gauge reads **0.35** MPa
